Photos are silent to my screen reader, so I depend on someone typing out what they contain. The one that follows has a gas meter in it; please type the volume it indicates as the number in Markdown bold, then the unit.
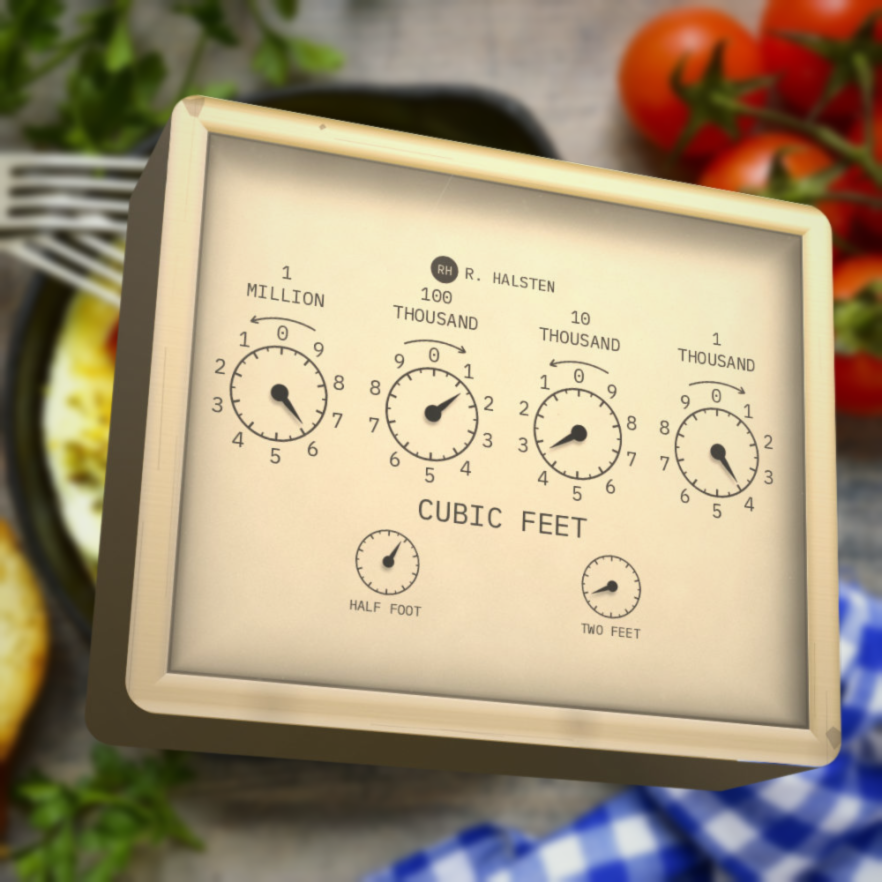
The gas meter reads **613400** ft³
